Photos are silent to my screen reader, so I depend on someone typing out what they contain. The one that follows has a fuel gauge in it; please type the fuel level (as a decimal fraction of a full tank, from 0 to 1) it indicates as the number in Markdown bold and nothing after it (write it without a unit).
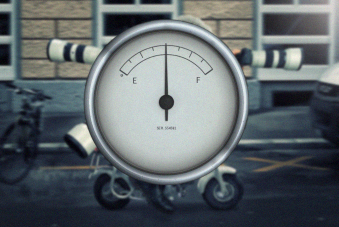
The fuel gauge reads **0.5**
